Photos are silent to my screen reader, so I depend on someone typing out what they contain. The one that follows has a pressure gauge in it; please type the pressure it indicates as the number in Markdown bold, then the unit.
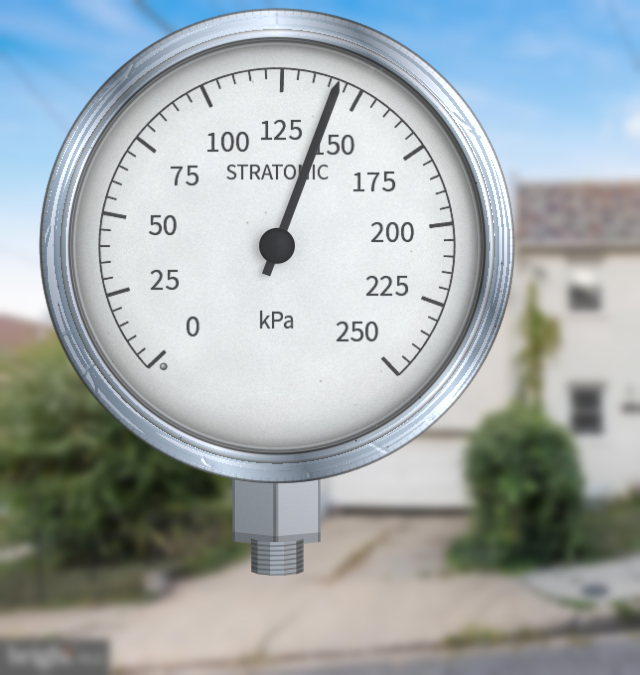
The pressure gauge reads **142.5** kPa
